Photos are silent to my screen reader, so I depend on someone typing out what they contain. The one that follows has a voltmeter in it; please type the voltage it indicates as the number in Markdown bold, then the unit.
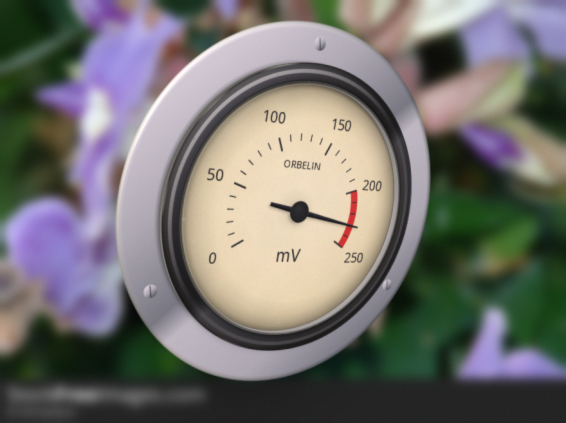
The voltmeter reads **230** mV
